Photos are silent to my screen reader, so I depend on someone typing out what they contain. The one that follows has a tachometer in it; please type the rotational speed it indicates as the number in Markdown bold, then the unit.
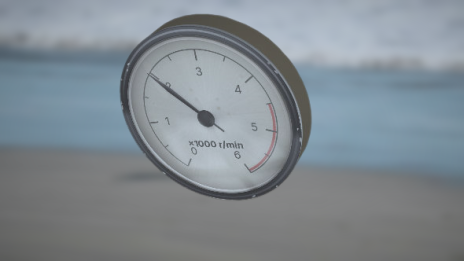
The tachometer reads **2000** rpm
